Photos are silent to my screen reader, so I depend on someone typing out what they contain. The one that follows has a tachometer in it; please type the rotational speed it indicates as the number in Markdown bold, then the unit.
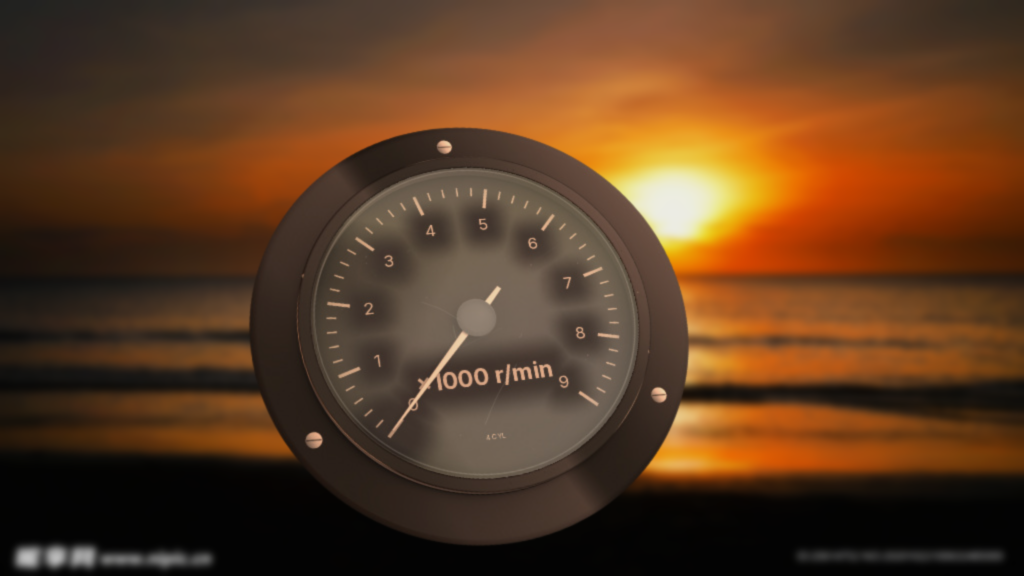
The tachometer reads **0** rpm
